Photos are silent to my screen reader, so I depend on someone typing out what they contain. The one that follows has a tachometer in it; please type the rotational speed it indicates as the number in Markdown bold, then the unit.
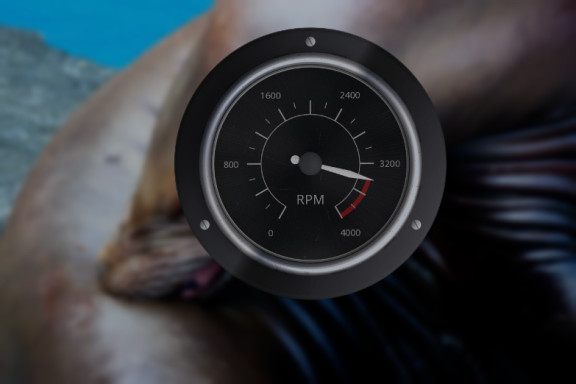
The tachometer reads **3400** rpm
